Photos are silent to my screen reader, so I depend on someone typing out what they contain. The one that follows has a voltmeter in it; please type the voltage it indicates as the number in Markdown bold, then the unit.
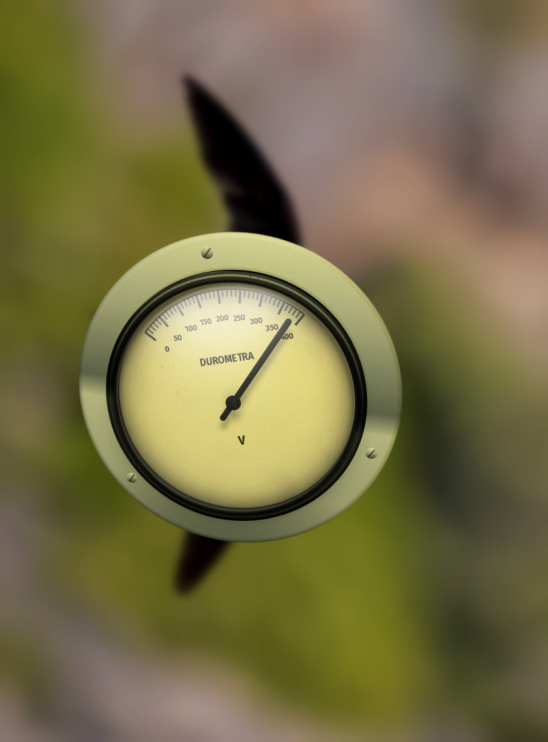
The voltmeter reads **380** V
